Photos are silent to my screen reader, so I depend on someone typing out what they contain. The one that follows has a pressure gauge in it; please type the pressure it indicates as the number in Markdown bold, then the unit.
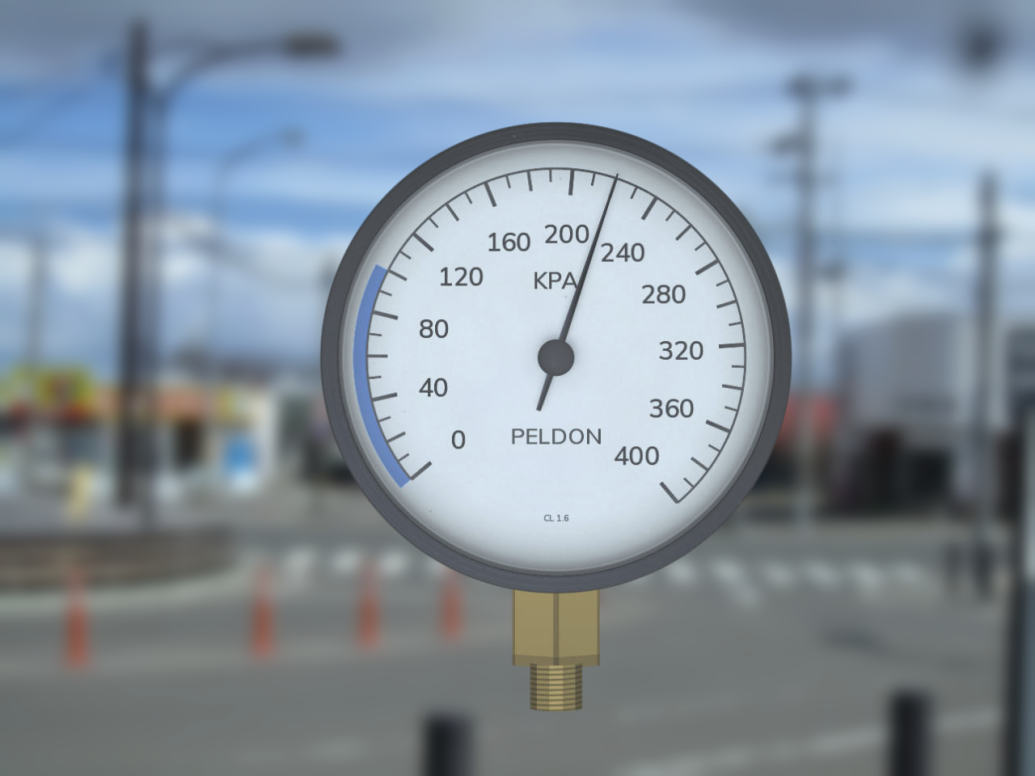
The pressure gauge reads **220** kPa
